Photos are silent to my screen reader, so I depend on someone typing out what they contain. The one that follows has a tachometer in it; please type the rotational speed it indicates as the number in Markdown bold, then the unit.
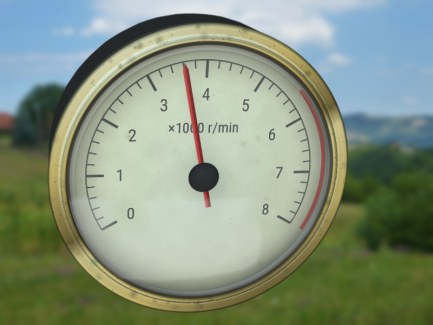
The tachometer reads **3600** rpm
